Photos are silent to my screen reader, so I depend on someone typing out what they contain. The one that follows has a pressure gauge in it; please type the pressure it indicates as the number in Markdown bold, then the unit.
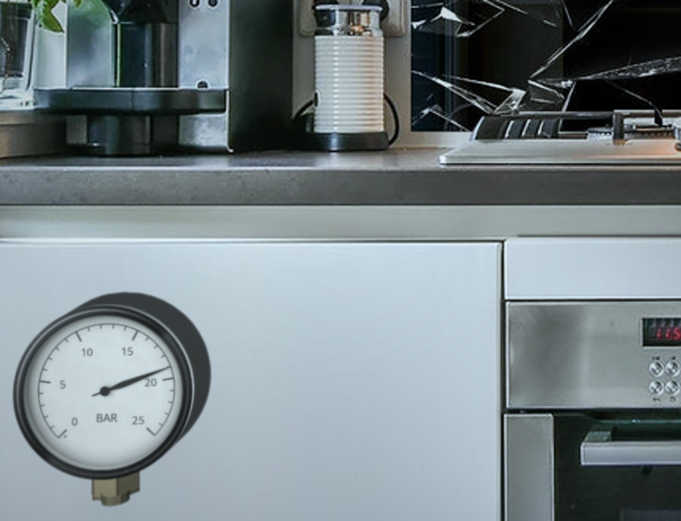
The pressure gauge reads **19** bar
